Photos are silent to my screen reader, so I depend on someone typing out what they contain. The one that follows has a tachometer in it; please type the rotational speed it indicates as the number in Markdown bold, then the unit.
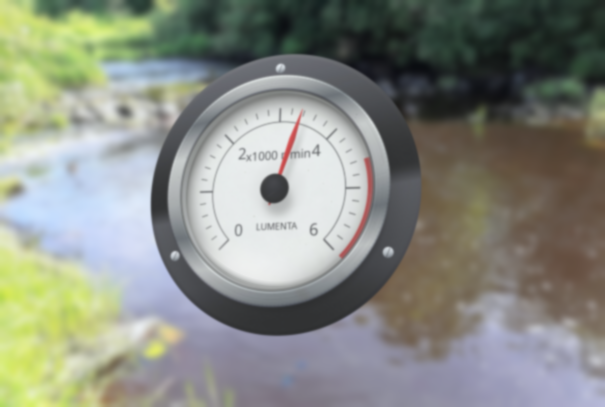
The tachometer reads **3400** rpm
